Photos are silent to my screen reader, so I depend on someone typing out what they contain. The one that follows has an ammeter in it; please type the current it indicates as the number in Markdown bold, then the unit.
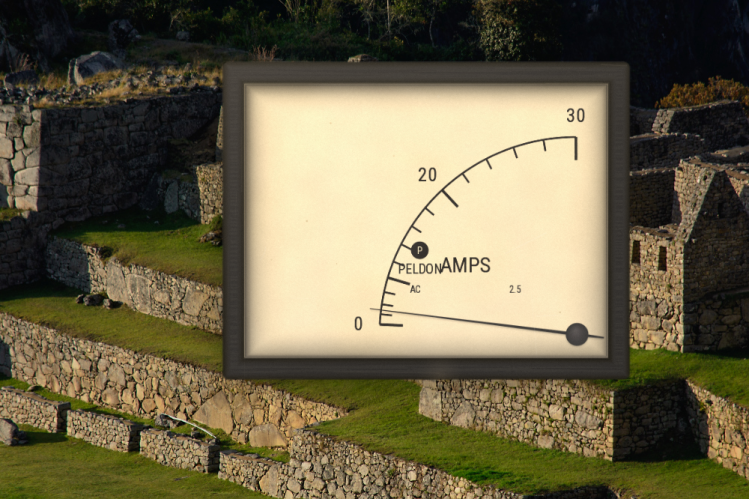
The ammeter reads **5** A
